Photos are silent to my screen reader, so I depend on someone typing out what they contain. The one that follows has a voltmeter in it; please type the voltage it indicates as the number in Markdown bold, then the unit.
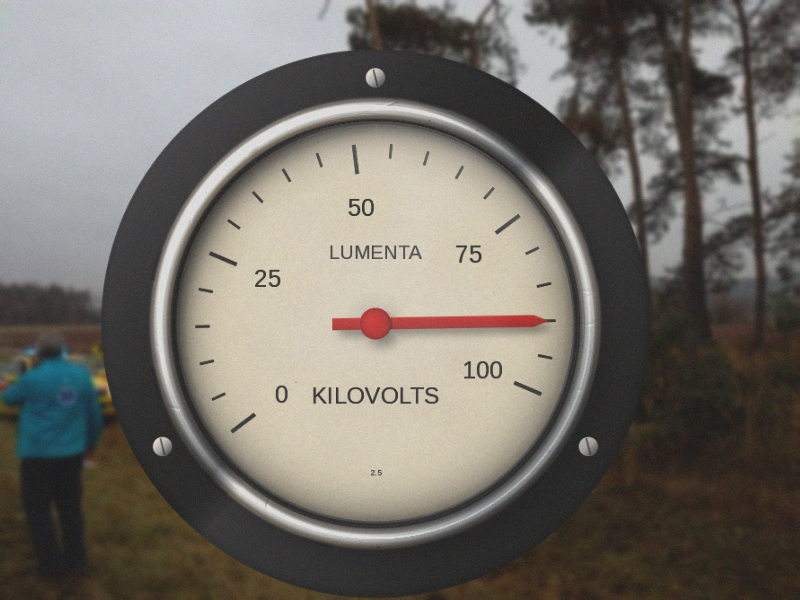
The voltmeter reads **90** kV
